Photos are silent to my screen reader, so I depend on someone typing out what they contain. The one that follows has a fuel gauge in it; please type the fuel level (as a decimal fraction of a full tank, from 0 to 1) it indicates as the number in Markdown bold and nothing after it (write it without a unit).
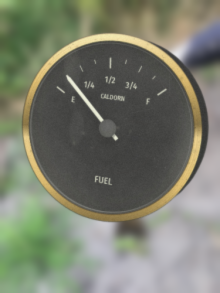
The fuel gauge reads **0.125**
